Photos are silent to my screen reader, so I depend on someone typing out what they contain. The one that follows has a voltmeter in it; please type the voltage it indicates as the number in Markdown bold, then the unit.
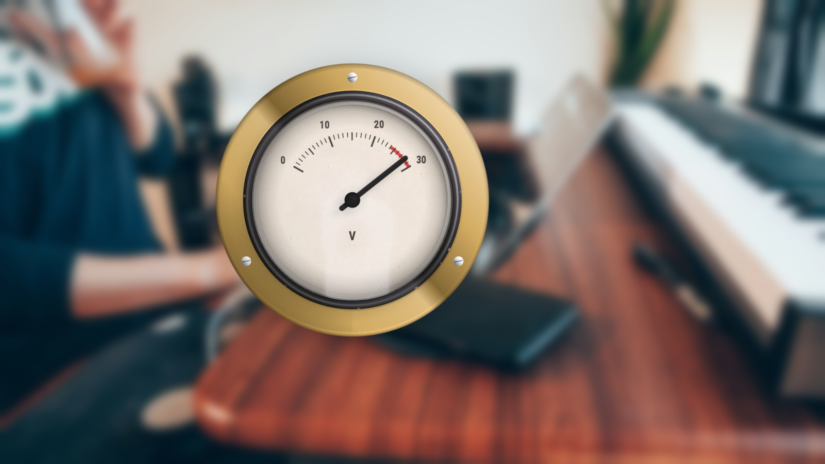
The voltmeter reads **28** V
